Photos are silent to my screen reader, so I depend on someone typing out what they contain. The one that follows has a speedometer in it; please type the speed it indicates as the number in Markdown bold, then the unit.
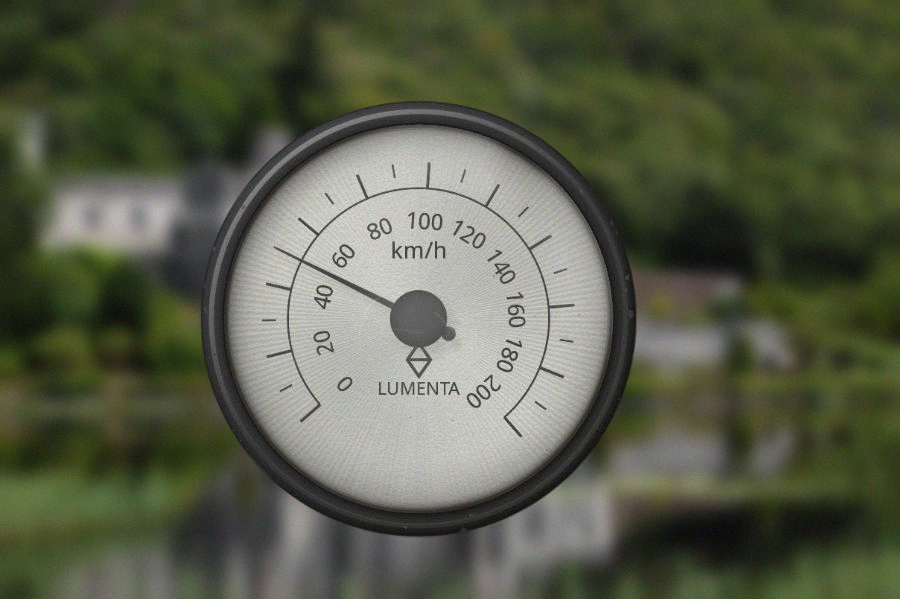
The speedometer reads **50** km/h
